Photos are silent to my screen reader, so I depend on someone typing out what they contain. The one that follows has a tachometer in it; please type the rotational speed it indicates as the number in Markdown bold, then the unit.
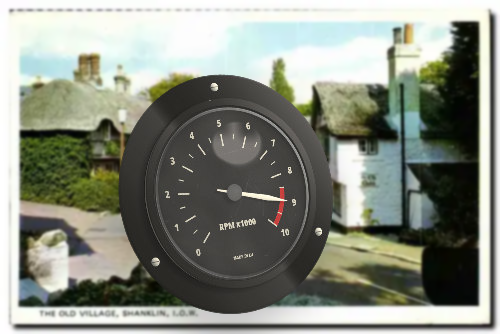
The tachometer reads **9000** rpm
